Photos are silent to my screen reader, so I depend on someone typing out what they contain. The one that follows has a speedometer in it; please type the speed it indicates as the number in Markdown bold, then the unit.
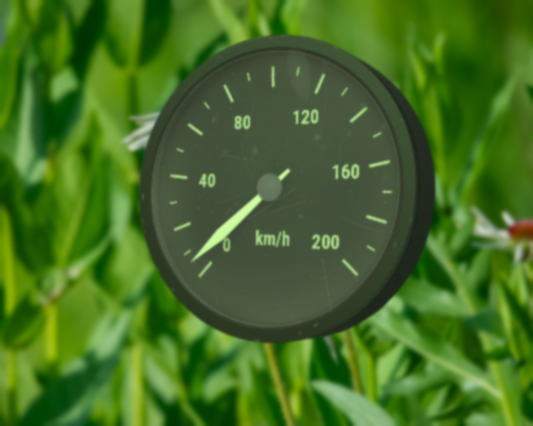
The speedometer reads **5** km/h
